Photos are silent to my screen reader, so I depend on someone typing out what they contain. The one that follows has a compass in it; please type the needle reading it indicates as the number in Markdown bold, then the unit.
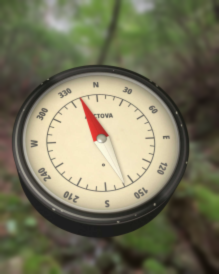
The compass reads **340** °
